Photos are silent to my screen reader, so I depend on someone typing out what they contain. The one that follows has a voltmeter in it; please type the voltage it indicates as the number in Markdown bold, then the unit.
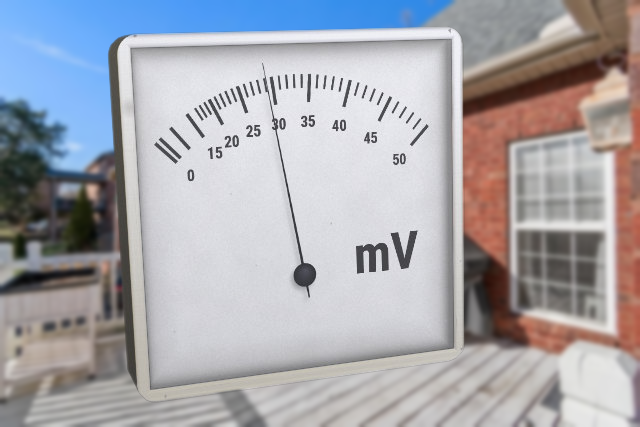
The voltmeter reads **29** mV
